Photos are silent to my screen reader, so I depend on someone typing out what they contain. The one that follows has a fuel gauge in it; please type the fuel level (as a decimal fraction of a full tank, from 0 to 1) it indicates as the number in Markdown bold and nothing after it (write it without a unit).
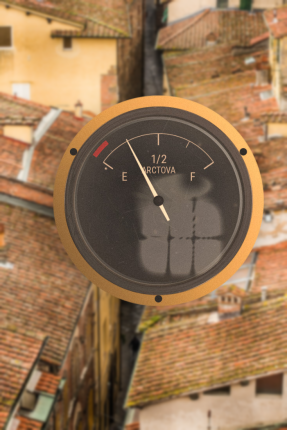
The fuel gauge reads **0.25**
